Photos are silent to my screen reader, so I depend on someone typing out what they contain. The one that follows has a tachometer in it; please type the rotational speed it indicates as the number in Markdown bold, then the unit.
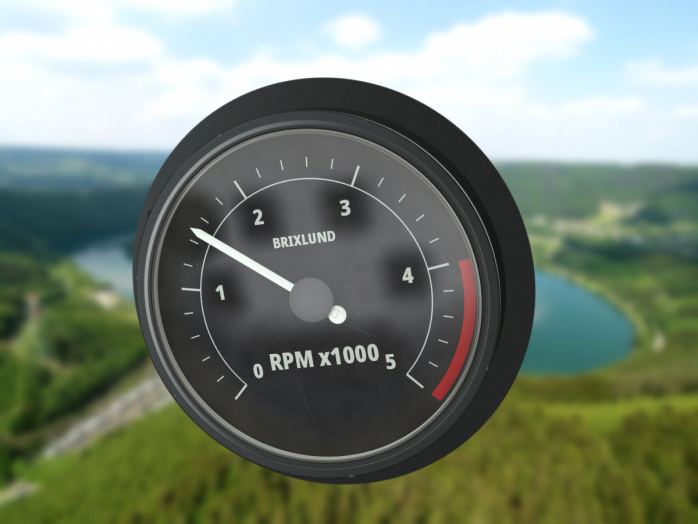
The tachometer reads **1500** rpm
